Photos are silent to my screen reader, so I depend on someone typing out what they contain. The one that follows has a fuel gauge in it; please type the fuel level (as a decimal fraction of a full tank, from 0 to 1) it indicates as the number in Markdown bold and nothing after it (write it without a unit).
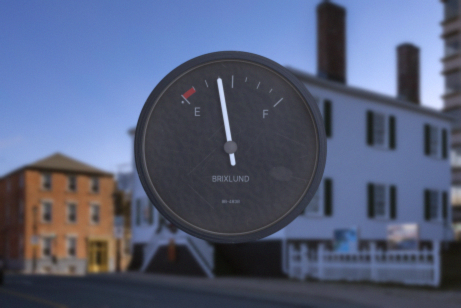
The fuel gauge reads **0.375**
